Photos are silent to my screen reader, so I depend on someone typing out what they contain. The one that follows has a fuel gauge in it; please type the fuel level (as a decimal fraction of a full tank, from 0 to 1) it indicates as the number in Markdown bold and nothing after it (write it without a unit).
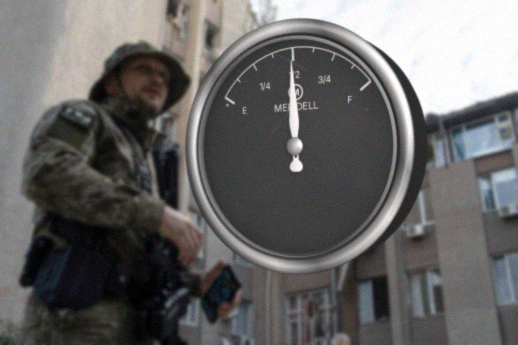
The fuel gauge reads **0.5**
